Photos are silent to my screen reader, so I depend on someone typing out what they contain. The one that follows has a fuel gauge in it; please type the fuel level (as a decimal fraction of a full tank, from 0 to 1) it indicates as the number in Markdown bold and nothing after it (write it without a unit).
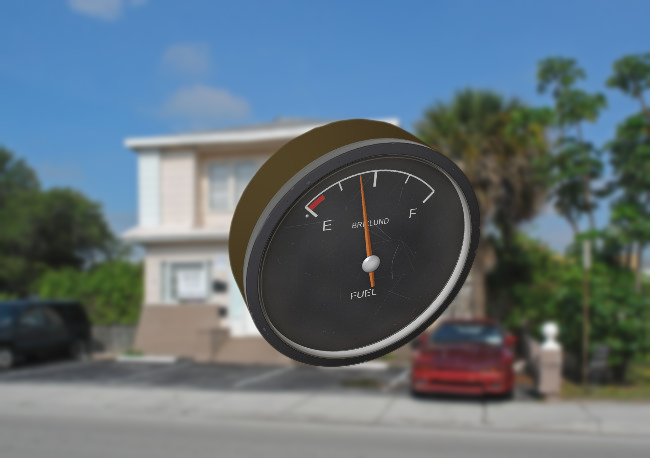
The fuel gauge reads **0.375**
